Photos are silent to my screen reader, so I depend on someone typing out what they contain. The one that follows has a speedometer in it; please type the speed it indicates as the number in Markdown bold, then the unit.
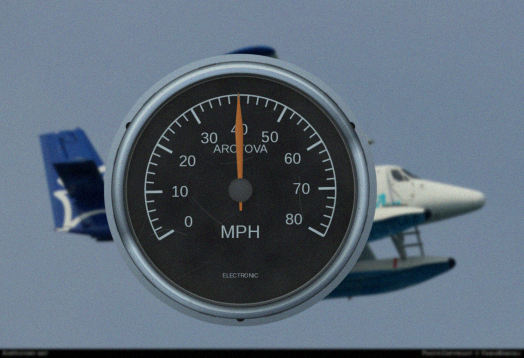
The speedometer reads **40** mph
